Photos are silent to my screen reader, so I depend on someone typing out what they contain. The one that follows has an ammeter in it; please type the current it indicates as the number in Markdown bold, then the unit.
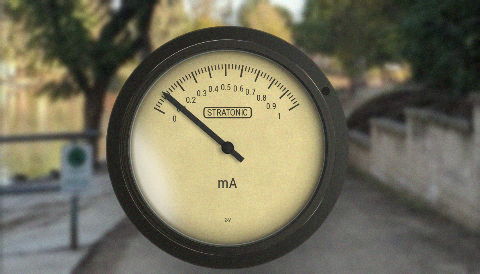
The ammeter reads **0.1** mA
